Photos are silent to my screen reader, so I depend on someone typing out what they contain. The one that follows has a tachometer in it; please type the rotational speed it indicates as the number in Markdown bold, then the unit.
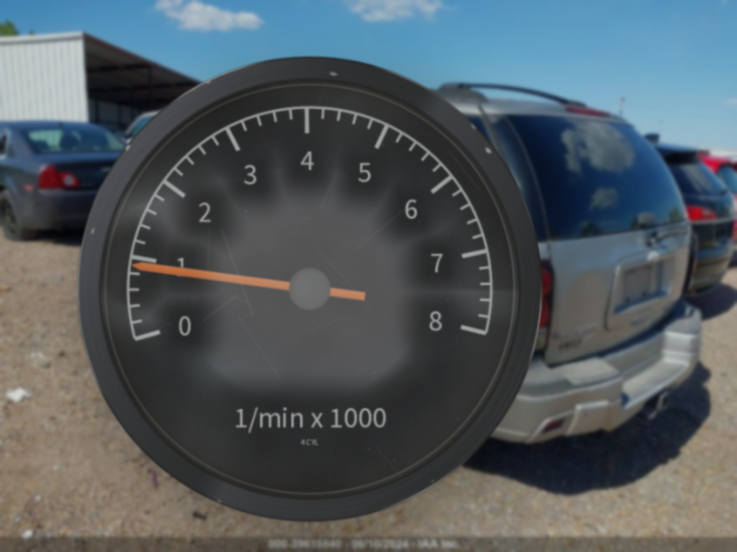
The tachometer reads **900** rpm
